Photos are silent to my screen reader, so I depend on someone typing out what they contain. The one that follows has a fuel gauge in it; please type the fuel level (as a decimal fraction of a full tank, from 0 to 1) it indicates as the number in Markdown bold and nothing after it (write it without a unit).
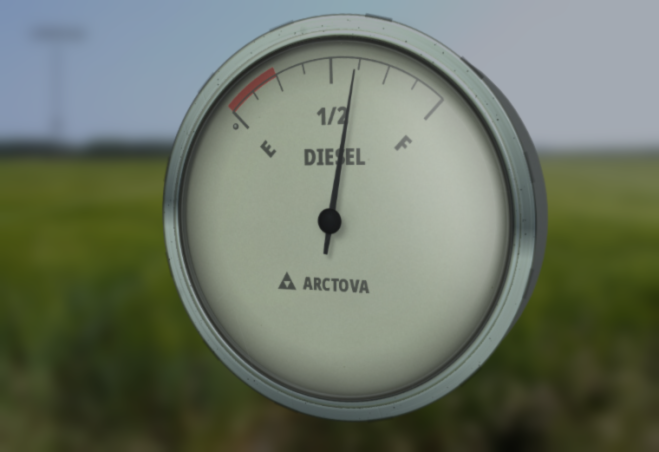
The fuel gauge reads **0.625**
